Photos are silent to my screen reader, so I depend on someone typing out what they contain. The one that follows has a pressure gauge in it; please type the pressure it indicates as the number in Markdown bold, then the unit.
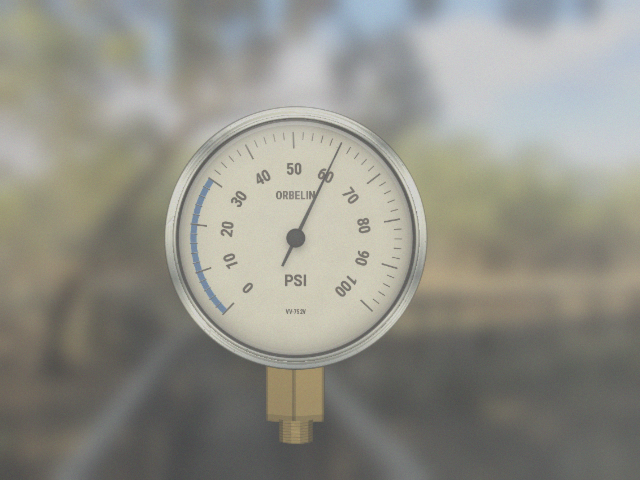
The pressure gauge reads **60** psi
